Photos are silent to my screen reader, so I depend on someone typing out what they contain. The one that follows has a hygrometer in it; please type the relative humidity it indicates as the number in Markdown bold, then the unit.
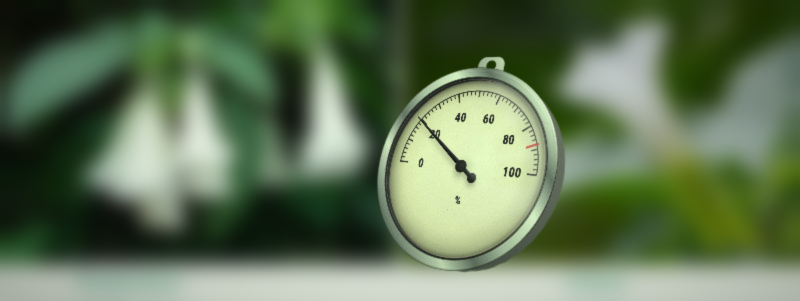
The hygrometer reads **20** %
